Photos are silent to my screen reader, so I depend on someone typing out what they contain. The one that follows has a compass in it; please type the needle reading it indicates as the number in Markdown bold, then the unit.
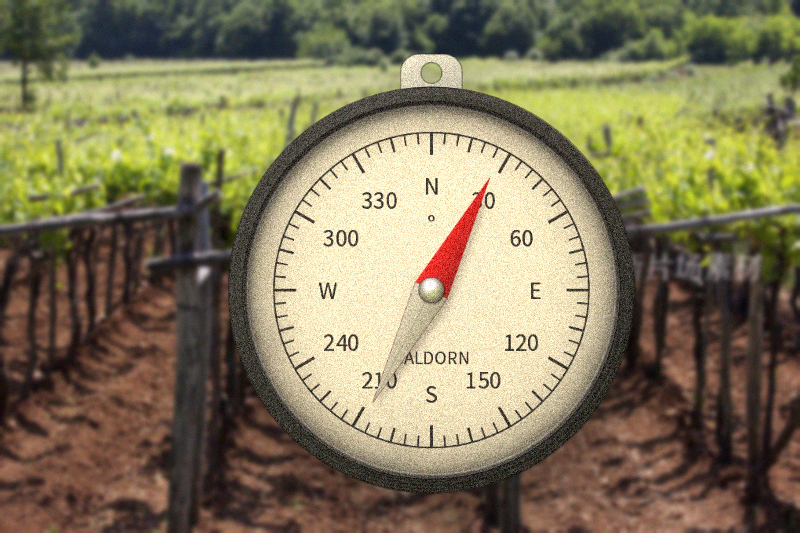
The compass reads **27.5** °
